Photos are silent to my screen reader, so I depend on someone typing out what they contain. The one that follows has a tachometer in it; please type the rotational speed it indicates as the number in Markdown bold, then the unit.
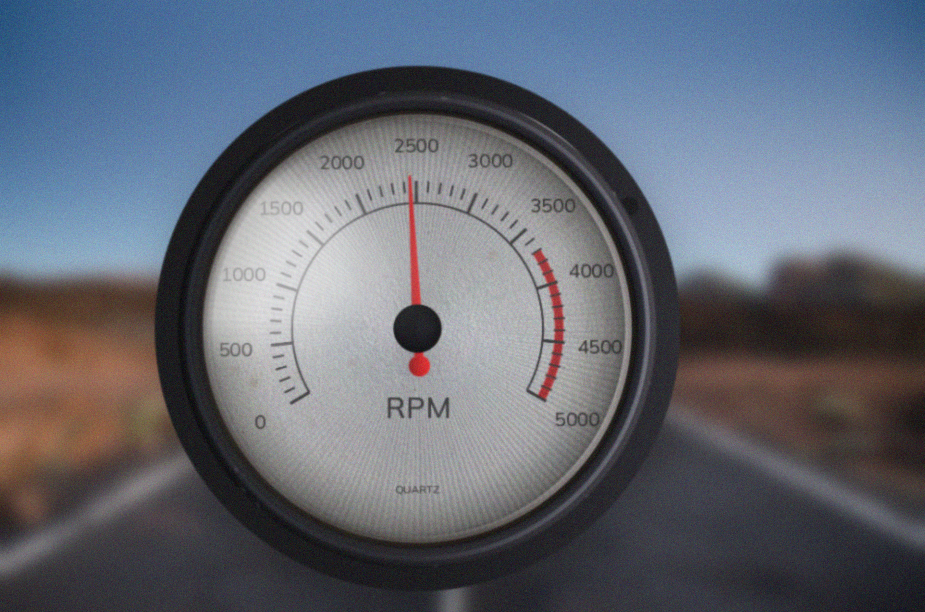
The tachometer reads **2450** rpm
